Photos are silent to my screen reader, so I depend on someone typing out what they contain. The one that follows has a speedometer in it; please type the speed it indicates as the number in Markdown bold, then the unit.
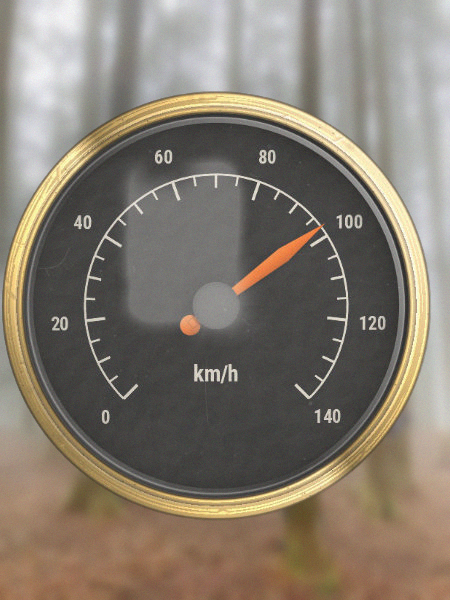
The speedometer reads **97.5** km/h
